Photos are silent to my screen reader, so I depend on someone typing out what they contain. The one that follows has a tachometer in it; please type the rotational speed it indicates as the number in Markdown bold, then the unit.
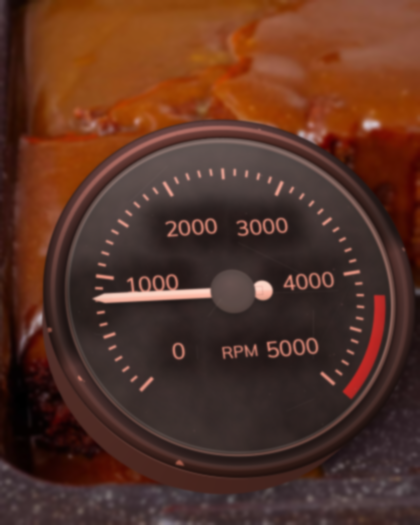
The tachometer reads **800** rpm
